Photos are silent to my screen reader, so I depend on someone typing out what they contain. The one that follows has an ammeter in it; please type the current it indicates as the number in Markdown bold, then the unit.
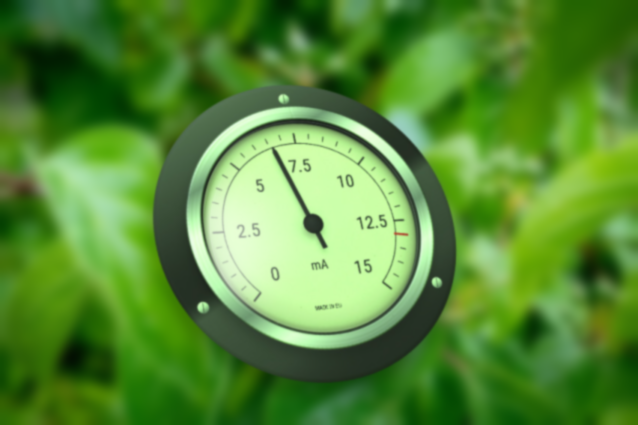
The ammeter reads **6.5** mA
